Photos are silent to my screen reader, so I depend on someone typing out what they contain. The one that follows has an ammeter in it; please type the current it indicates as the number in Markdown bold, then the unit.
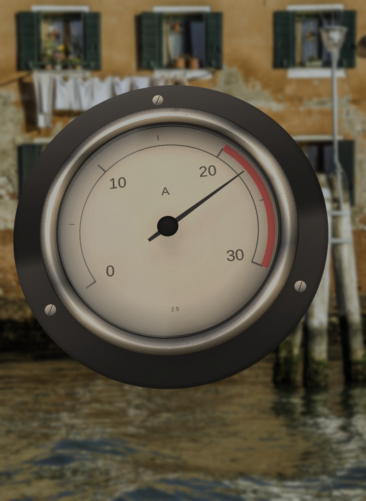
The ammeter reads **22.5** A
